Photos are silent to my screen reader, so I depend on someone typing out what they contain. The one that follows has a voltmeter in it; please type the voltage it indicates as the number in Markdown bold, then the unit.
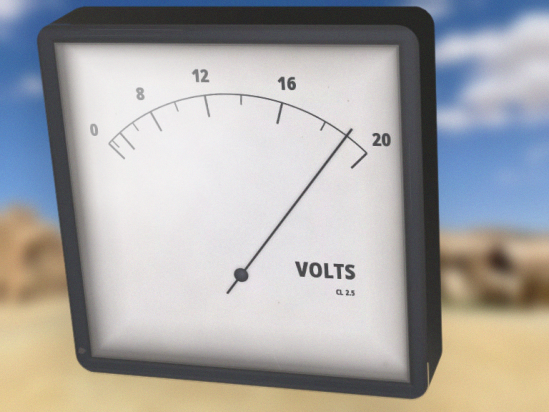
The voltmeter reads **19** V
